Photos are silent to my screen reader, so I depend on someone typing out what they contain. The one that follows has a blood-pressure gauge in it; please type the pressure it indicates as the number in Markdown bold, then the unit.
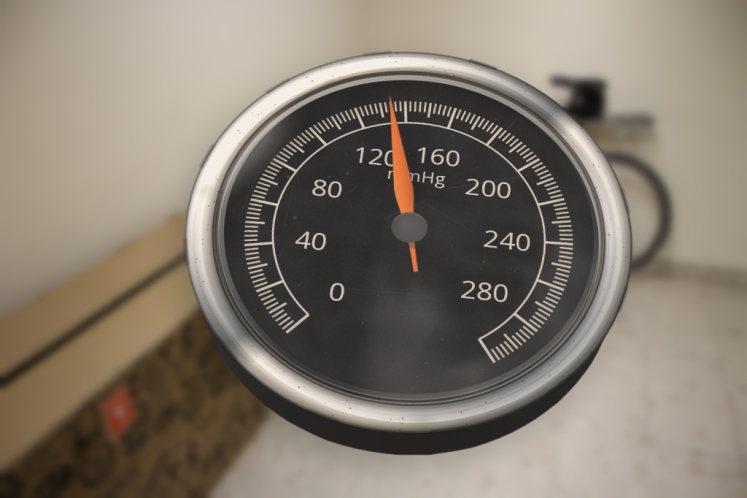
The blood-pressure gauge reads **134** mmHg
